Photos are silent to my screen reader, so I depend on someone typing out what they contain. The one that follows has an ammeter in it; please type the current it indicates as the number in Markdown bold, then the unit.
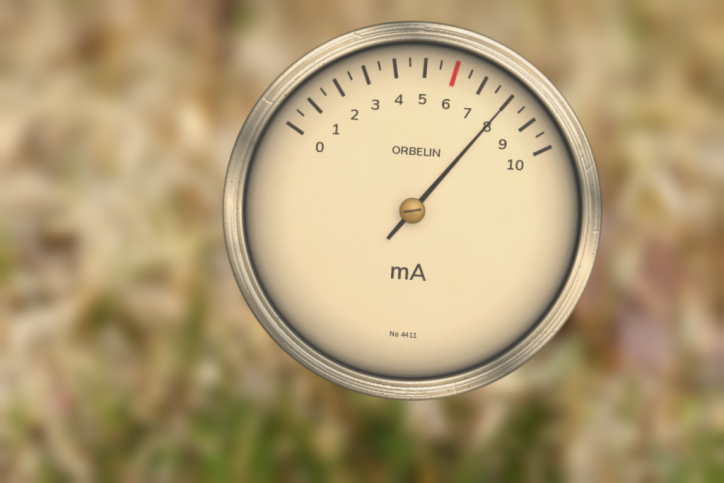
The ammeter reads **8** mA
